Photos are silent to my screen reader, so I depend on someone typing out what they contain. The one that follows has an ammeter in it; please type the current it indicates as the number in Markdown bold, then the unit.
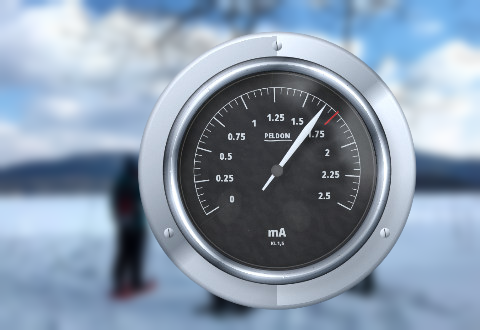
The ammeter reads **1.65** mA
